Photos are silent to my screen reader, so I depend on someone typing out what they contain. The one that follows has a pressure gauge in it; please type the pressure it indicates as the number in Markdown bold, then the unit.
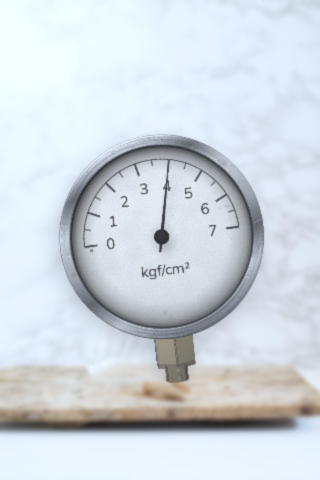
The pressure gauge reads **4** kg/cm²
